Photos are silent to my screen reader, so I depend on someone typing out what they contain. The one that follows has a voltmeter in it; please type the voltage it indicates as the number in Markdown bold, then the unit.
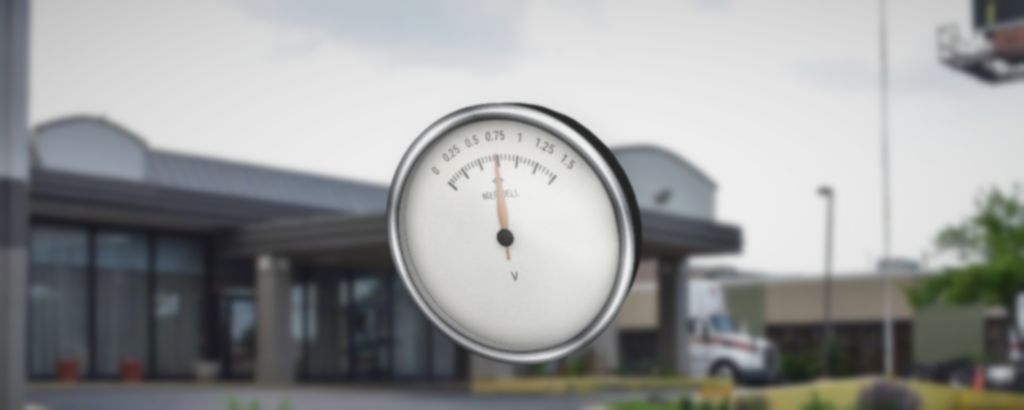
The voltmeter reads **0.75** V
